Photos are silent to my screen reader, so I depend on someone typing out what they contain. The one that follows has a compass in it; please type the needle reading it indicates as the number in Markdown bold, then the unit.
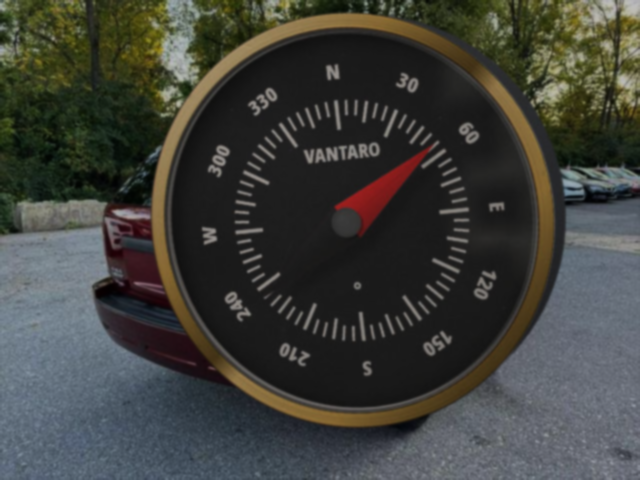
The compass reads **55** °
